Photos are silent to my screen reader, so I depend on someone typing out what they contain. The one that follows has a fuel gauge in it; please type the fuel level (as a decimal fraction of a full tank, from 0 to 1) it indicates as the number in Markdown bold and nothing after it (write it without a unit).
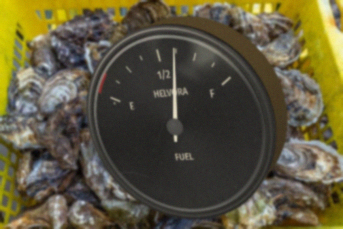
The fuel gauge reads **0.625**
